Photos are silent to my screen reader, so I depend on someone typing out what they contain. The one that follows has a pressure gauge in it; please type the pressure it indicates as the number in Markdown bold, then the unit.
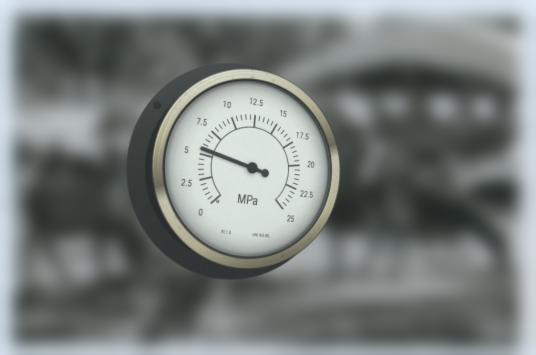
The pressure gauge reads **5.5** MPa
